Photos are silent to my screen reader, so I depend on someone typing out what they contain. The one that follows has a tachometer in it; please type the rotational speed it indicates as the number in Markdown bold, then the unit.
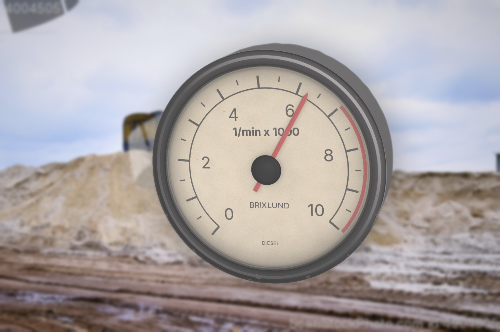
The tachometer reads **6250** rpm
